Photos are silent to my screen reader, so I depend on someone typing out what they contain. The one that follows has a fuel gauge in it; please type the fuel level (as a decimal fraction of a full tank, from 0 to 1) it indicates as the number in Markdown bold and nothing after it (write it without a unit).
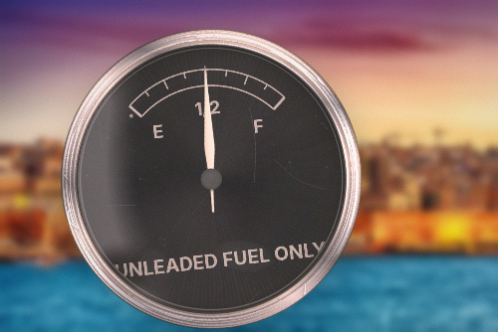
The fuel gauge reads **0.5**
